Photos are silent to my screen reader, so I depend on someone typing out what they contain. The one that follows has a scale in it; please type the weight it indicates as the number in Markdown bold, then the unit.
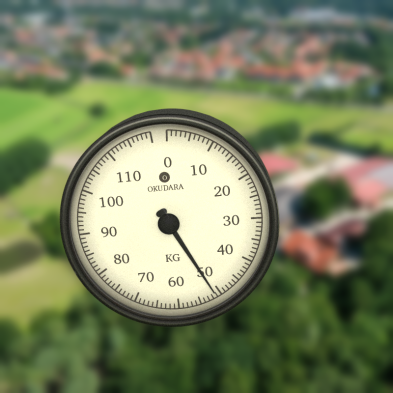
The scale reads **51** kg
